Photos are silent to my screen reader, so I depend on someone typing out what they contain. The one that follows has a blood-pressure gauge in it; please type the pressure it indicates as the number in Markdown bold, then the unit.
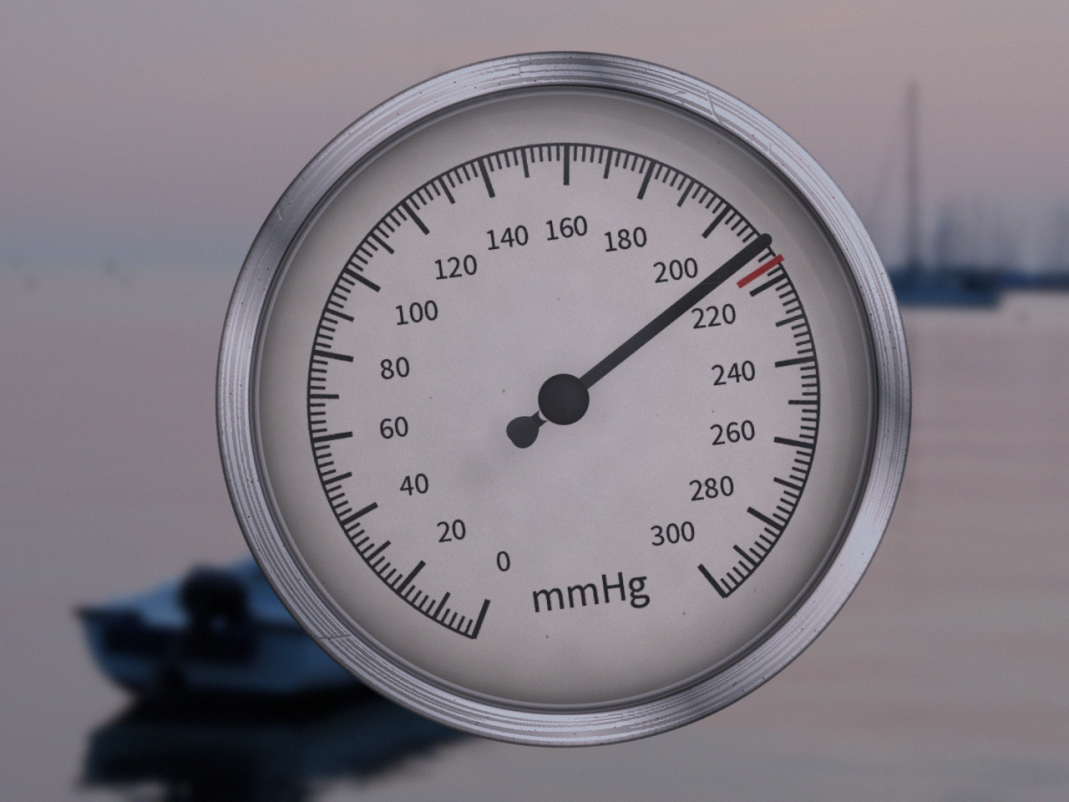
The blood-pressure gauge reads **211** mmHg
